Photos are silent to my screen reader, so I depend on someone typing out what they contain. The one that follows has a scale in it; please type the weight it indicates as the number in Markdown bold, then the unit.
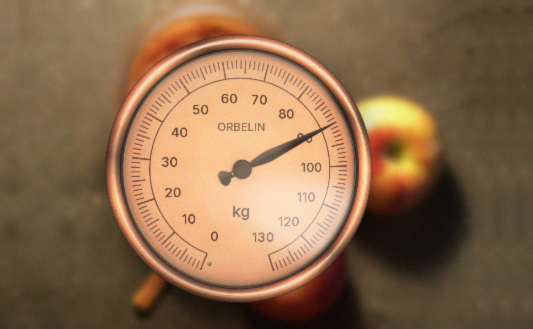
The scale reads **90** kg
